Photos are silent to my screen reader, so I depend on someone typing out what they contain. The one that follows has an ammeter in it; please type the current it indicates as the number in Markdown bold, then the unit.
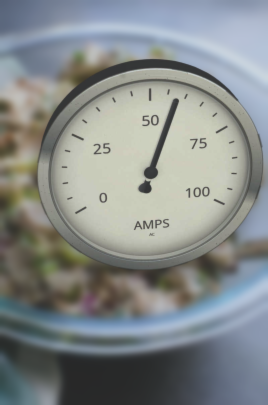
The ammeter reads **57.5** A
